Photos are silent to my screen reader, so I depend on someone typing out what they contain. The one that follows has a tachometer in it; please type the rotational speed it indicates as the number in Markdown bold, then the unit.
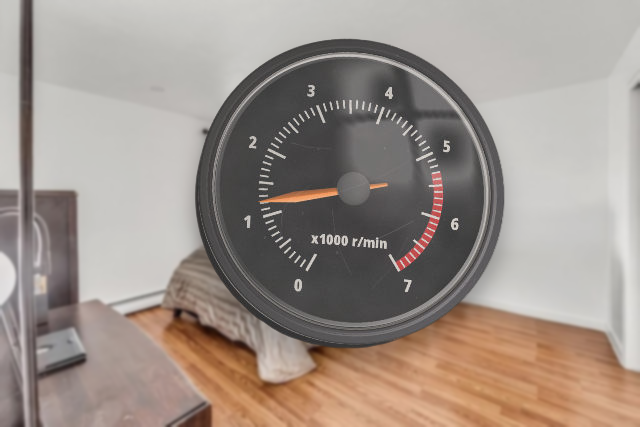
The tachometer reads **1200** rpm
